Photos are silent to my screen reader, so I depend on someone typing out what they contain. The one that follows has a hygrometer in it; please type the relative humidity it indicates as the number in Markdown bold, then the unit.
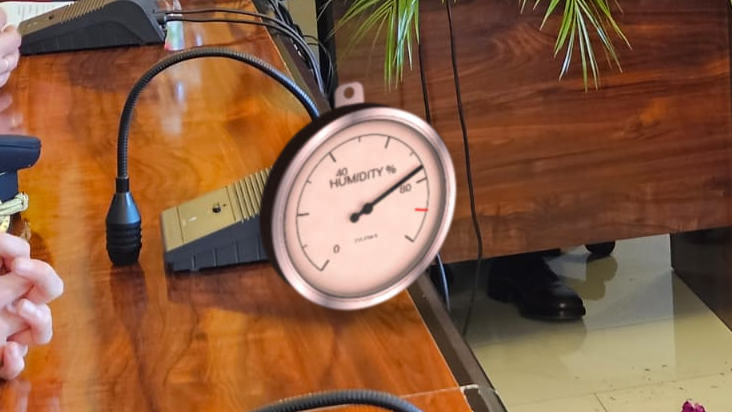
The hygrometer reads **75** %
